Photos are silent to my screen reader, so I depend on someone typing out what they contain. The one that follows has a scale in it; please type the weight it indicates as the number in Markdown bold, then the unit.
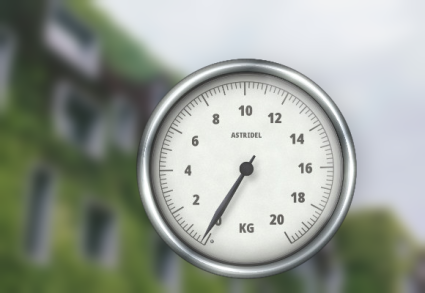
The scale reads **0.2** kg
